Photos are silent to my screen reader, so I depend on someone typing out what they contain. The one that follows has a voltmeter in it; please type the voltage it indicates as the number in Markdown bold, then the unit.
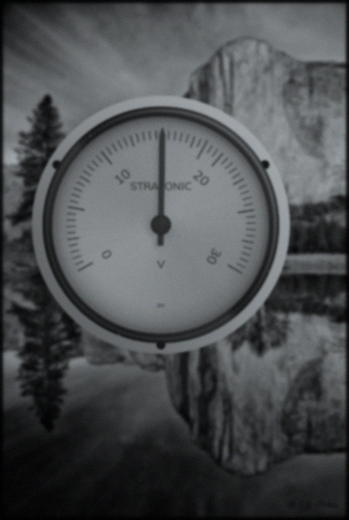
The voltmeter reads **15** V
